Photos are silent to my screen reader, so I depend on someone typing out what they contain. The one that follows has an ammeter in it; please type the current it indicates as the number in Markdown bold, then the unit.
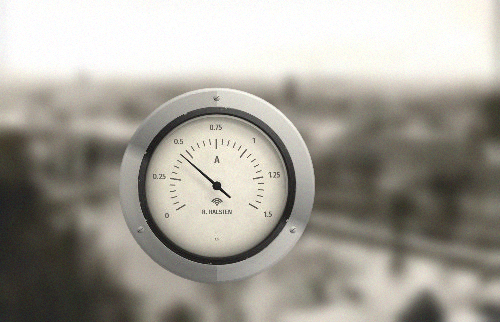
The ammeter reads **0.45** A
